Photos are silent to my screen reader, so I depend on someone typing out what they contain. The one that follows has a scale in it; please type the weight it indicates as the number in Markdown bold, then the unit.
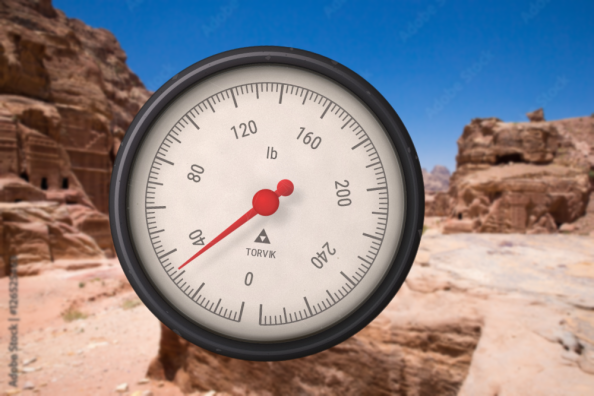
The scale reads **32** lb
